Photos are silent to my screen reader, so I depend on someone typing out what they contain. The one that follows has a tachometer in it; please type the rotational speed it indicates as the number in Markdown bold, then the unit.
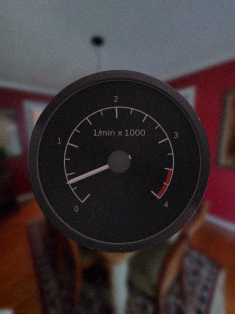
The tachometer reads **375** rpm
